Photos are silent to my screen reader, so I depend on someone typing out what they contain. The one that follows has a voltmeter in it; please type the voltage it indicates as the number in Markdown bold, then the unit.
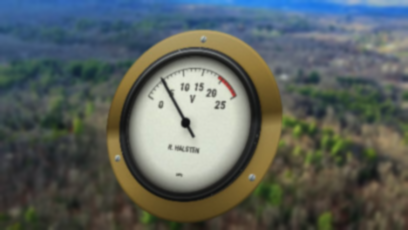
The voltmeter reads **5** V
